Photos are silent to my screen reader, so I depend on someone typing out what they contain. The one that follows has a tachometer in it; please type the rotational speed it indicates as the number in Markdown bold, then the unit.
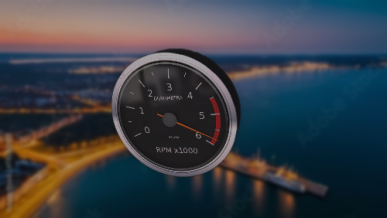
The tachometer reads **5750** rpm
